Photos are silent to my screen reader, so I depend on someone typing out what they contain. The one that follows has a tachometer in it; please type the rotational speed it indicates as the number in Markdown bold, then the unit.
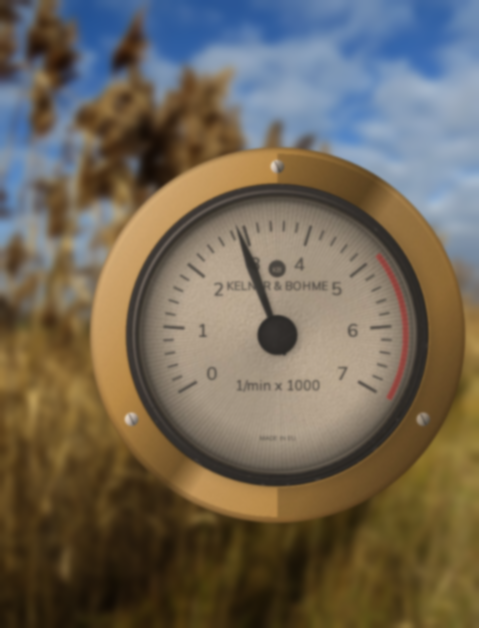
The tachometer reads **2900** rpm
